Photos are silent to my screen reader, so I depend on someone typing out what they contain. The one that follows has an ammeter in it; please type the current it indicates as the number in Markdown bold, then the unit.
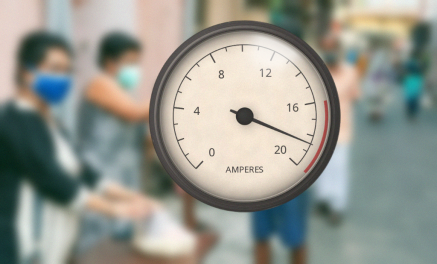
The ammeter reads **18.5** A
